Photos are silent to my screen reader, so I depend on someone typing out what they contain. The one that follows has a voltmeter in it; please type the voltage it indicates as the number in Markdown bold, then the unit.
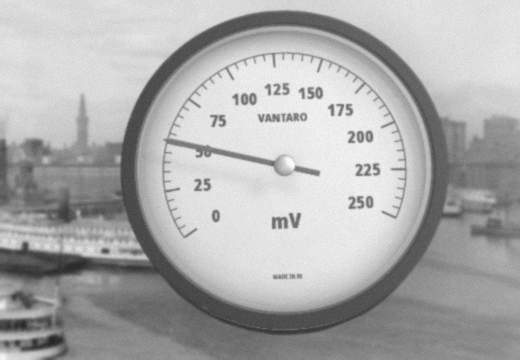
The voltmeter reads **50** mV
